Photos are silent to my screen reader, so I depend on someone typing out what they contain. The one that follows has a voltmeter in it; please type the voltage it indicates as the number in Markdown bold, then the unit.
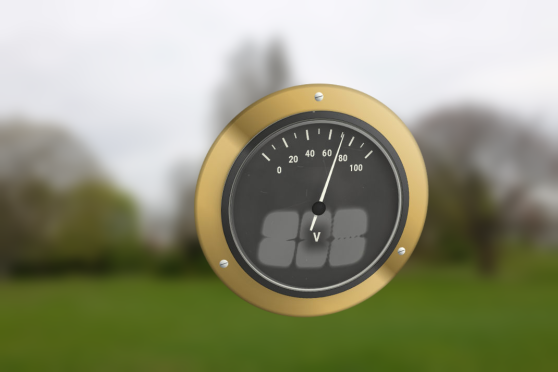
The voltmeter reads **70** V
